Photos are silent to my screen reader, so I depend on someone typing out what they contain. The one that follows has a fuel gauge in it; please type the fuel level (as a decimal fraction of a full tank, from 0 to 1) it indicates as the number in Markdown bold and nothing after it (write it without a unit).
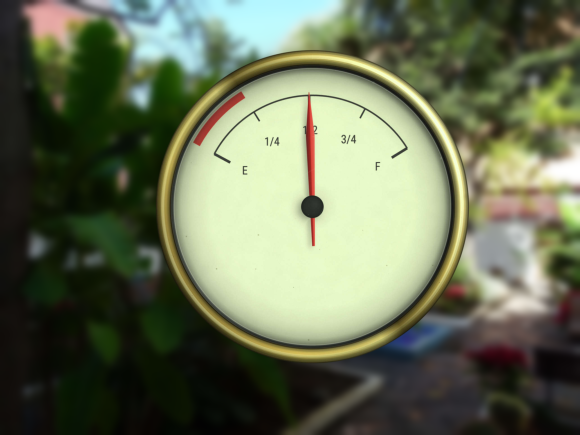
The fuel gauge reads **0.5**
